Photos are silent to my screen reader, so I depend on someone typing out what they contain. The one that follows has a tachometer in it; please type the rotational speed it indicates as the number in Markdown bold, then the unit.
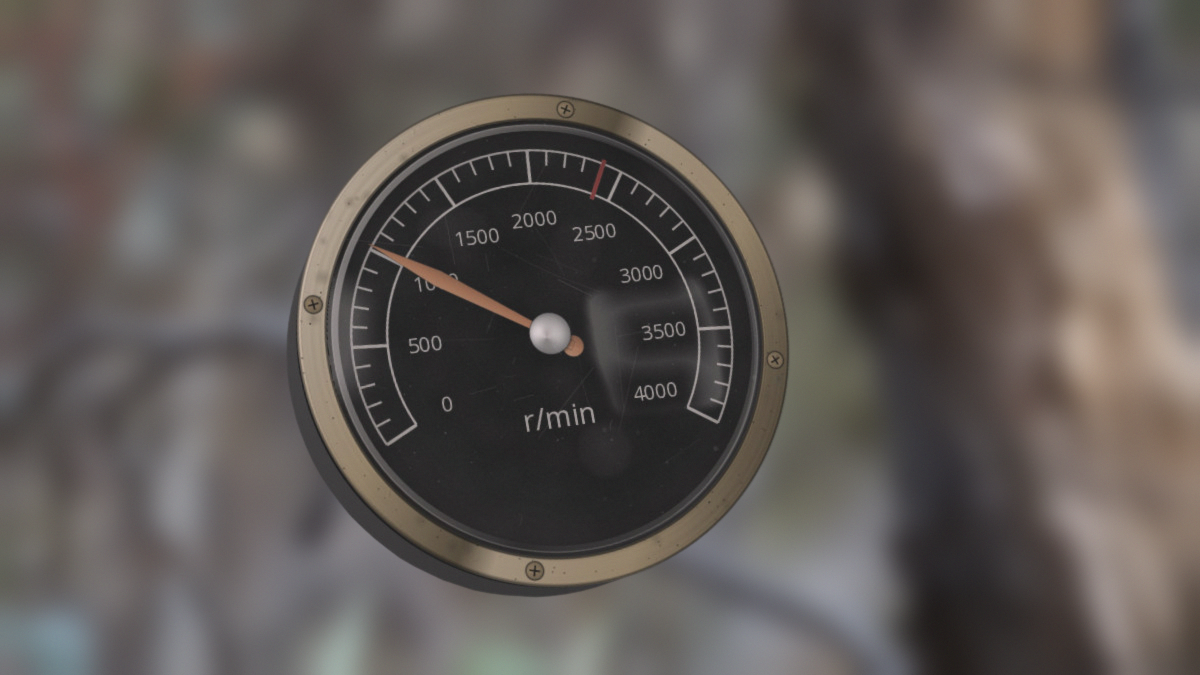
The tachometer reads **1000** rpm
